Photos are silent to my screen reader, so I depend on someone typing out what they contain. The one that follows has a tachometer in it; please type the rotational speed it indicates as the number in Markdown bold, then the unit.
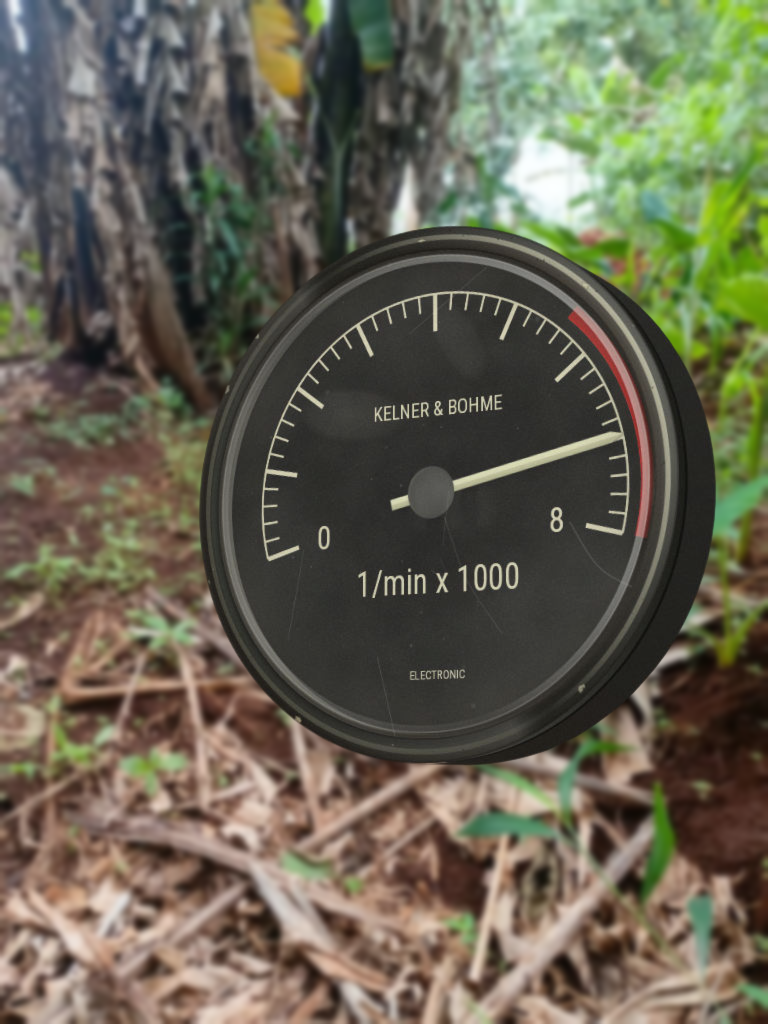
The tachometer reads **7000** rpm
